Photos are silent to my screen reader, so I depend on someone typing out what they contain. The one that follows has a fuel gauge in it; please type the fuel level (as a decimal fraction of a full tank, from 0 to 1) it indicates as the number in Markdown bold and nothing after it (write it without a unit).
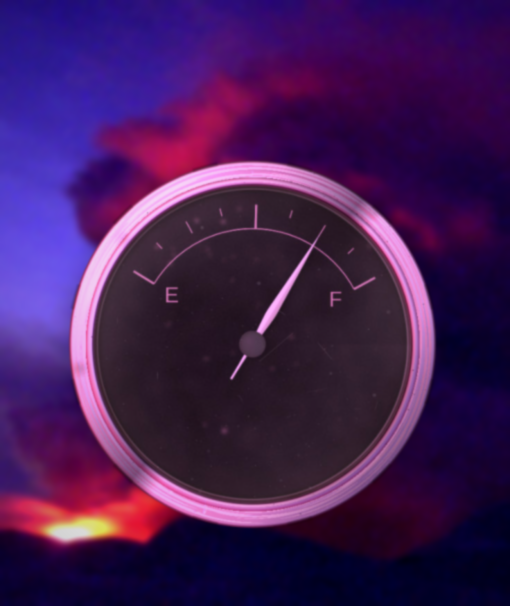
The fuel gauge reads **0.75**
